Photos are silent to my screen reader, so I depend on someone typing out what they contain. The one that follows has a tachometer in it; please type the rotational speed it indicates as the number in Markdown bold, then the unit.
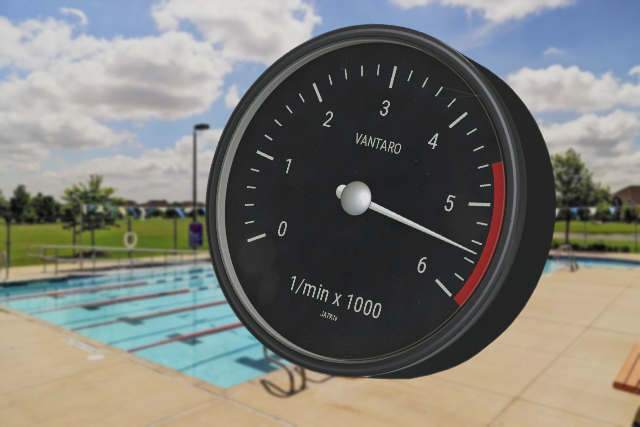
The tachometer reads **5500** rpm
